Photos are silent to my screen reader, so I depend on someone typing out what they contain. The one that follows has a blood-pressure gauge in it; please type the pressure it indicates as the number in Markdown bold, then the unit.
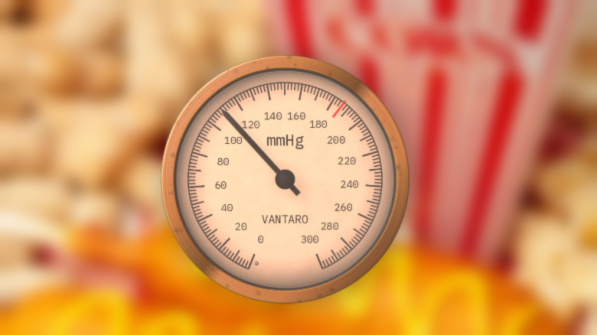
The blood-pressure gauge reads **110** mmHg
